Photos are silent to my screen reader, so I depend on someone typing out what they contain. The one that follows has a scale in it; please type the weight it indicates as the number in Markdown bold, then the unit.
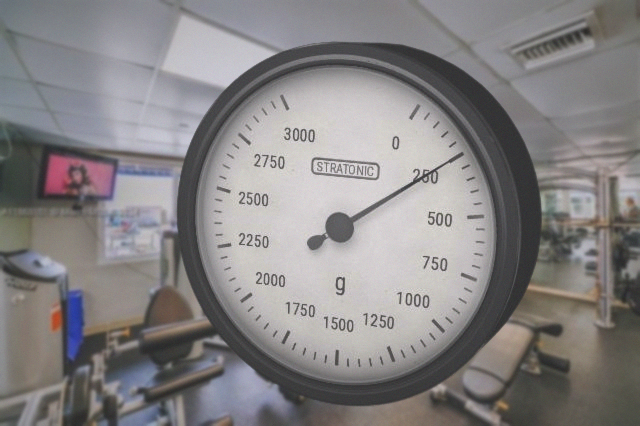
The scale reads **250** g
